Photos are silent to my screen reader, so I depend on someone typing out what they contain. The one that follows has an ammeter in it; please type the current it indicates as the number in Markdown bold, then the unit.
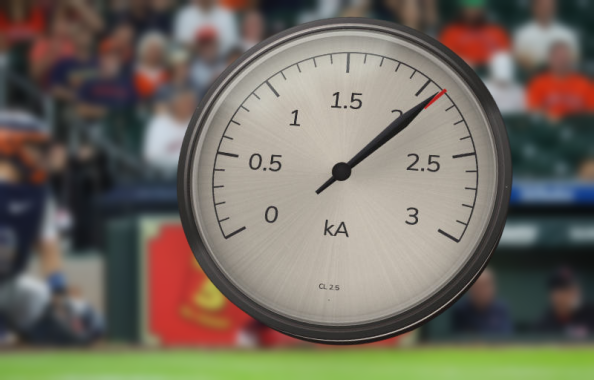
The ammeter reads **2.1** kA
